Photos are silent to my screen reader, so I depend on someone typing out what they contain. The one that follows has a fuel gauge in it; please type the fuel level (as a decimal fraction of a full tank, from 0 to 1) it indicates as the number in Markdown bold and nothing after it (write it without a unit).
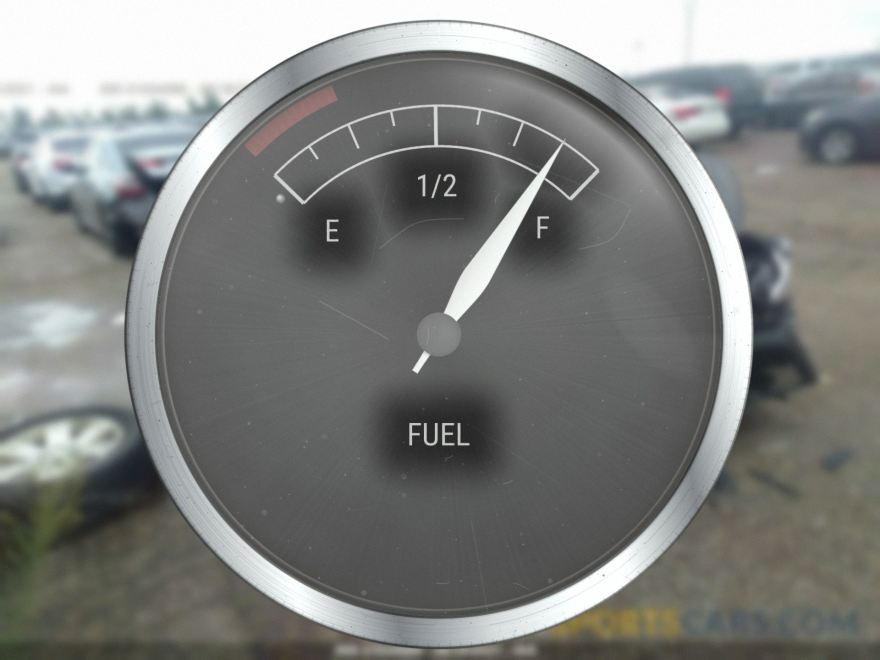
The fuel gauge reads **0.875**
